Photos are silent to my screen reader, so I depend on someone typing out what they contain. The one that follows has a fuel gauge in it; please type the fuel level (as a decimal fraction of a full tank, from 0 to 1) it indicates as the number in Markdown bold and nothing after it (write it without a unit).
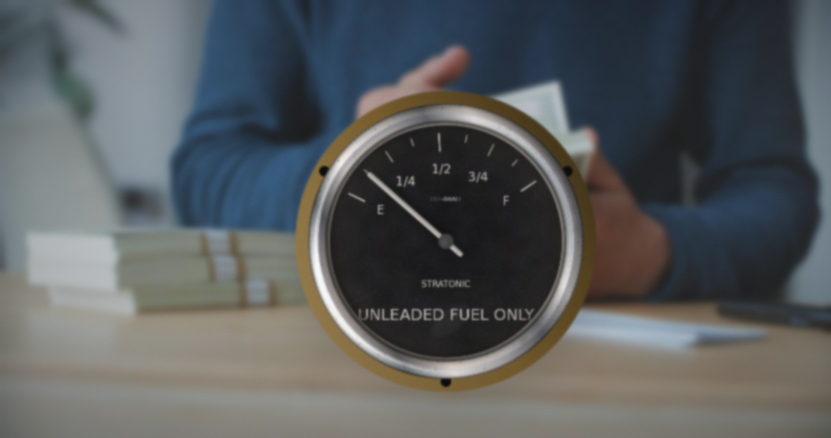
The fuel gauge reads **0.125**
